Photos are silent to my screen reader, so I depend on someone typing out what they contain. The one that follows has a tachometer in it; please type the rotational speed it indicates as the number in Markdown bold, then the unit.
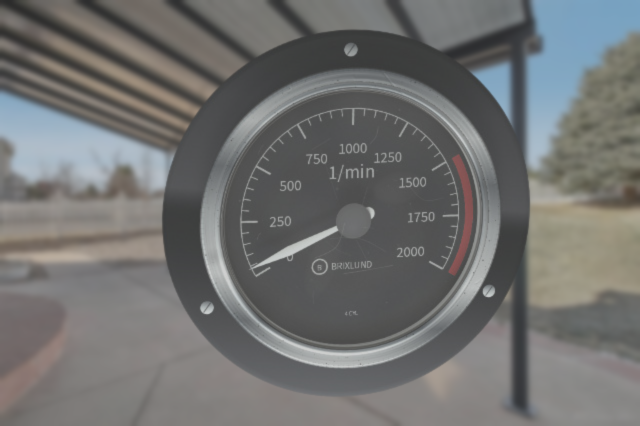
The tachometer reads **50** rpm
